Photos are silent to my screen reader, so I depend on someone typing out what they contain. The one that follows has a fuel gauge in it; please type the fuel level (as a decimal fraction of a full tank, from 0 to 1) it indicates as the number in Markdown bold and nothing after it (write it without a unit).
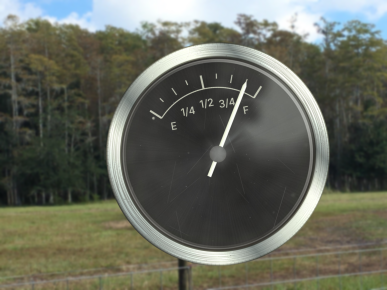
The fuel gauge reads **0.875**
